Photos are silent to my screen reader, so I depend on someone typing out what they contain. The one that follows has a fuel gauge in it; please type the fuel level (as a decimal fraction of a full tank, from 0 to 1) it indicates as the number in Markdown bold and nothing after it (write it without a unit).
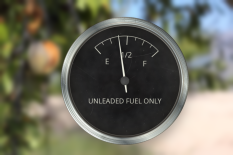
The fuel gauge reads **0.375**
